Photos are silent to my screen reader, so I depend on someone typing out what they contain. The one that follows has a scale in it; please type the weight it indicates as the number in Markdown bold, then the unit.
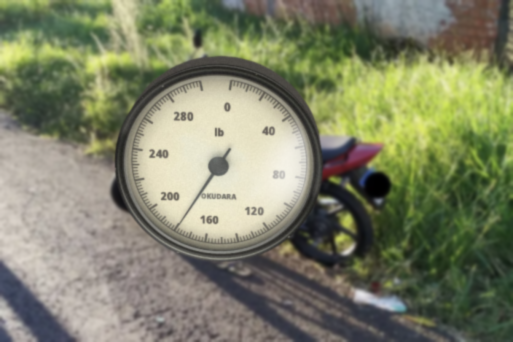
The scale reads **180** lb
